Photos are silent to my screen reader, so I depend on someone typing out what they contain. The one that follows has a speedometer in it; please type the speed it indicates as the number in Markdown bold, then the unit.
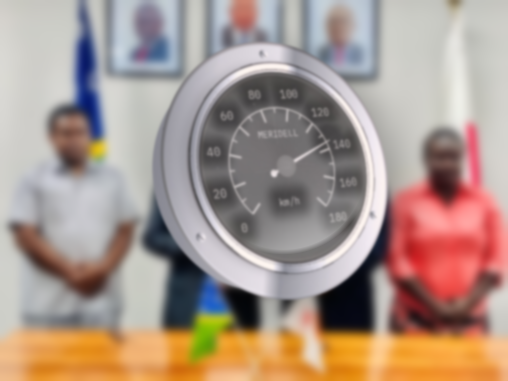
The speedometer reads **135** km/h
